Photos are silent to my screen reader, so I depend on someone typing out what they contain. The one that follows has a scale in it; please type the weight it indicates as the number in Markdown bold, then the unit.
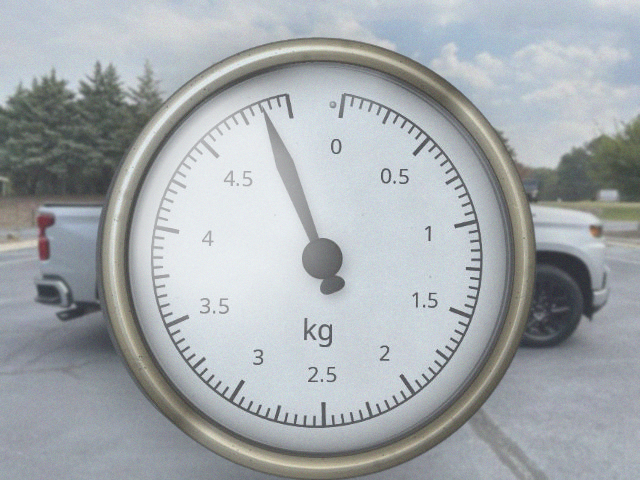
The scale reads **4.85** kg
